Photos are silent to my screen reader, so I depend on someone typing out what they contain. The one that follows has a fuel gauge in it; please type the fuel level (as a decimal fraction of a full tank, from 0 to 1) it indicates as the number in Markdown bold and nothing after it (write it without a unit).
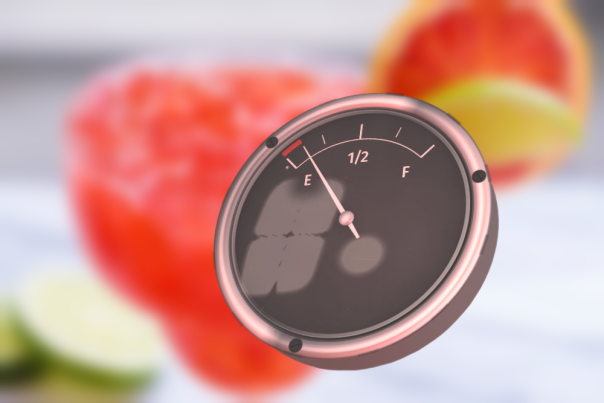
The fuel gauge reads **0.125**
